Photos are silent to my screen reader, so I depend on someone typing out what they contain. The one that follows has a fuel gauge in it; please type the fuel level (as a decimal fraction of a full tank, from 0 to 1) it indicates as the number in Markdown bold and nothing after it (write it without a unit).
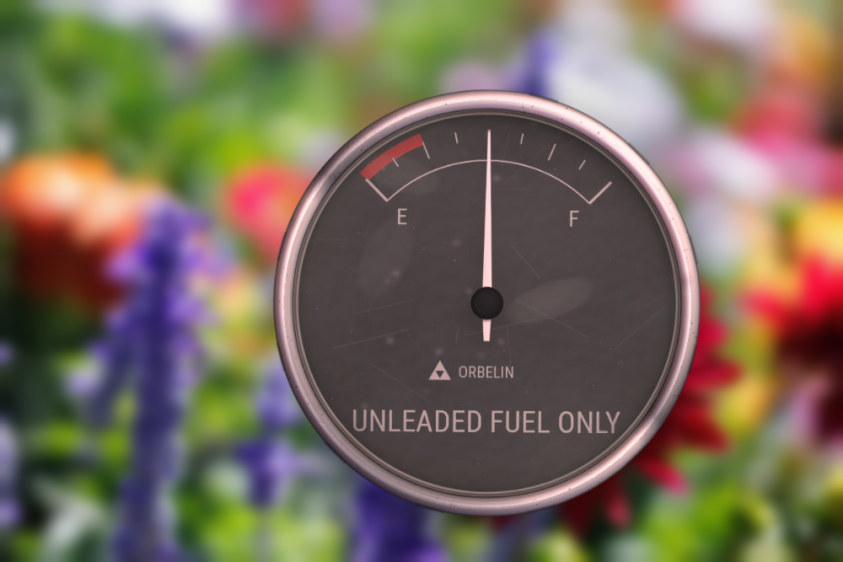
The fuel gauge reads **0.5**
